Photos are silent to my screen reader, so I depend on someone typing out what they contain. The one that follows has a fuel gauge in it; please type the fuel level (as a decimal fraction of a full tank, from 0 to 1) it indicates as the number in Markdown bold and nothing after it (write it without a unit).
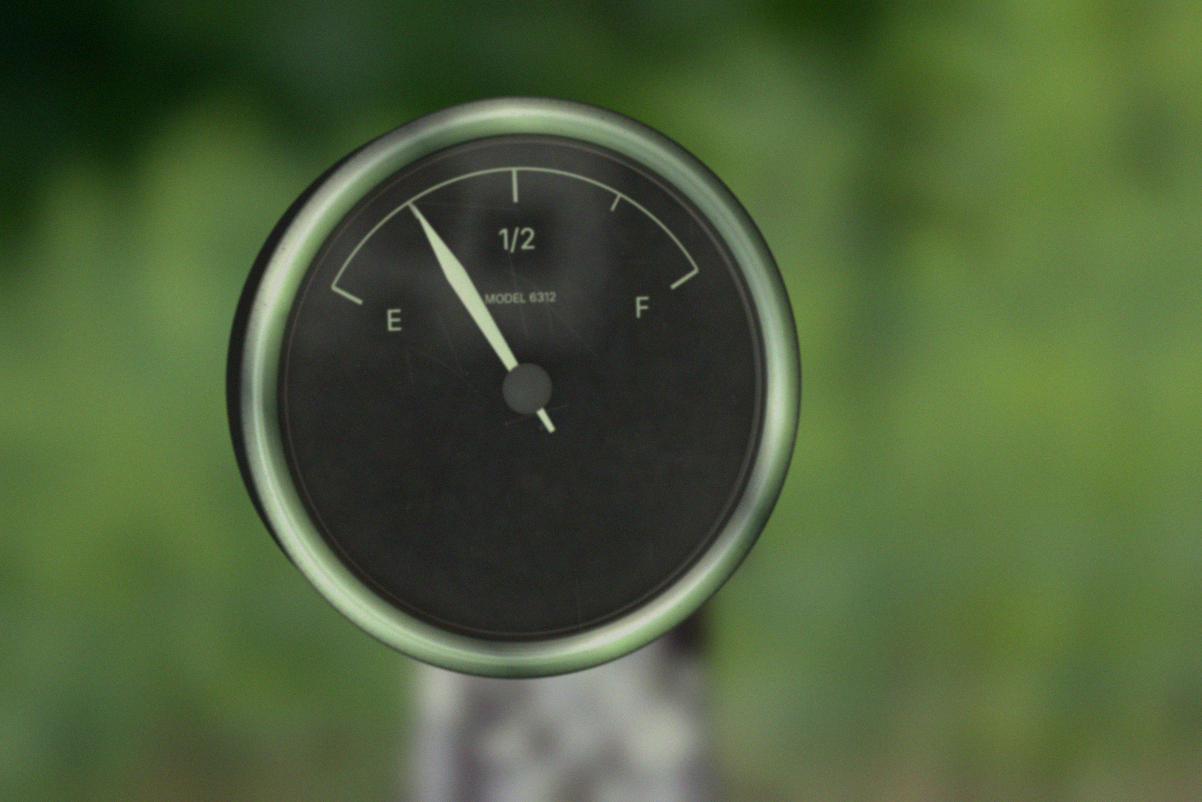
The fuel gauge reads **0.25**
